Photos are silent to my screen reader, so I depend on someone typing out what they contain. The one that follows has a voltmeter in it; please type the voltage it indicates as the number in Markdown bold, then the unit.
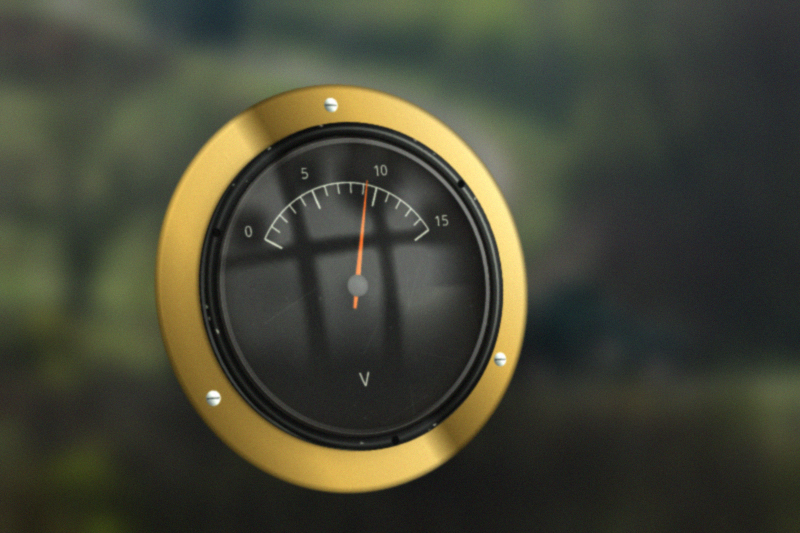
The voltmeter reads **9** V
